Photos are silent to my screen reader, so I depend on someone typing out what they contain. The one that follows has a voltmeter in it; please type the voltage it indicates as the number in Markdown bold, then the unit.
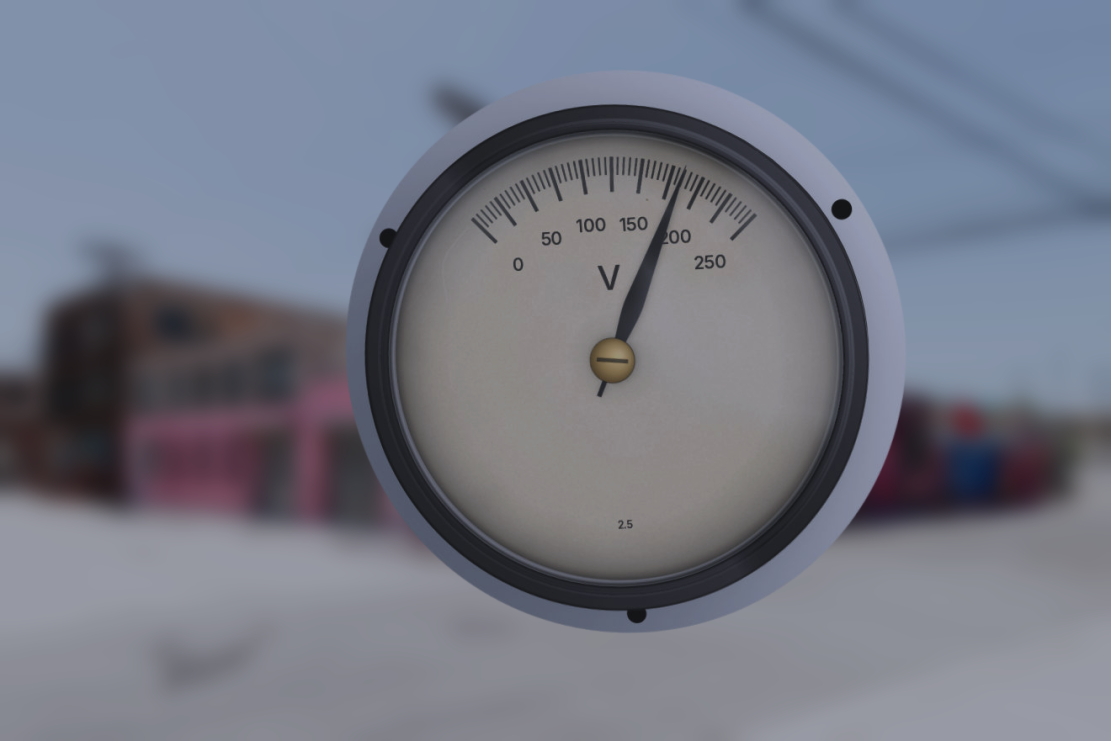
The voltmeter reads **185** V
